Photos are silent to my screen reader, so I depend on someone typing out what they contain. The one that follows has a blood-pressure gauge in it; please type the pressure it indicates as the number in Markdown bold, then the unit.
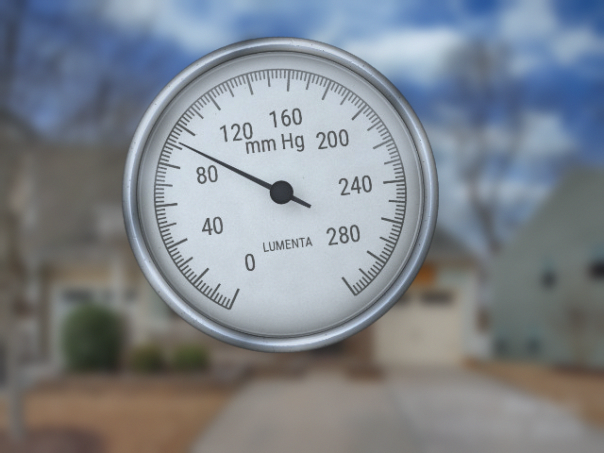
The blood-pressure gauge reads **92** mmHg
